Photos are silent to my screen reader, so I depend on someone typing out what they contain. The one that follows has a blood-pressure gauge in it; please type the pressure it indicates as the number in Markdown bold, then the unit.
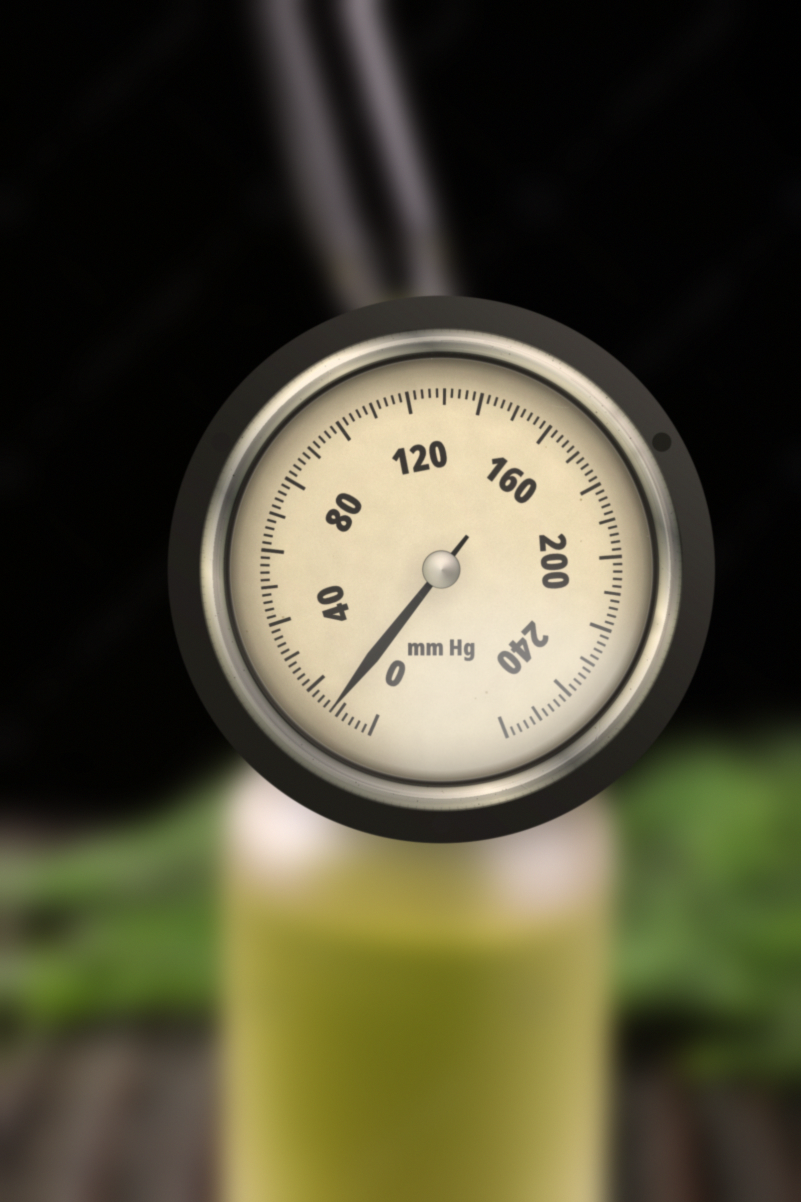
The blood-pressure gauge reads **12** mmHg
